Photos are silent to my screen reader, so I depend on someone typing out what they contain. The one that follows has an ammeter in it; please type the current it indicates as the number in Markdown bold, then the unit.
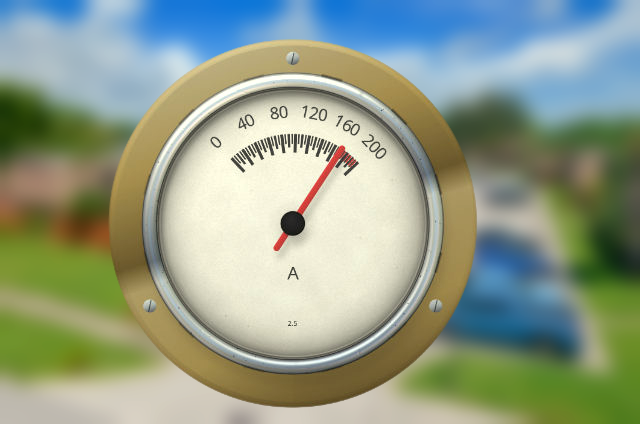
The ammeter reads **170** A
